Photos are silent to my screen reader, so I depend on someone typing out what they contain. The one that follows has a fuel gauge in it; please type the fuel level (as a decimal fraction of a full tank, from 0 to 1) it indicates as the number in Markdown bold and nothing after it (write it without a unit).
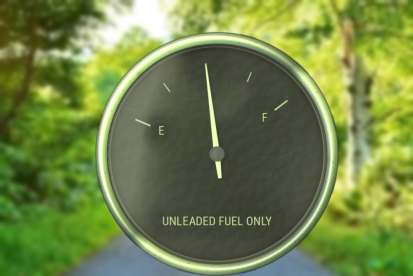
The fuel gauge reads **0.5**
